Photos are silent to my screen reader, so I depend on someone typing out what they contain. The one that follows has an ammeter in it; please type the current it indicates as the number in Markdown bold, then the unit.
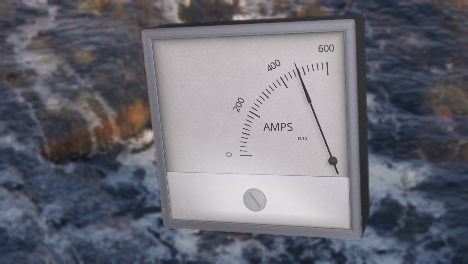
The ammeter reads **480** A
